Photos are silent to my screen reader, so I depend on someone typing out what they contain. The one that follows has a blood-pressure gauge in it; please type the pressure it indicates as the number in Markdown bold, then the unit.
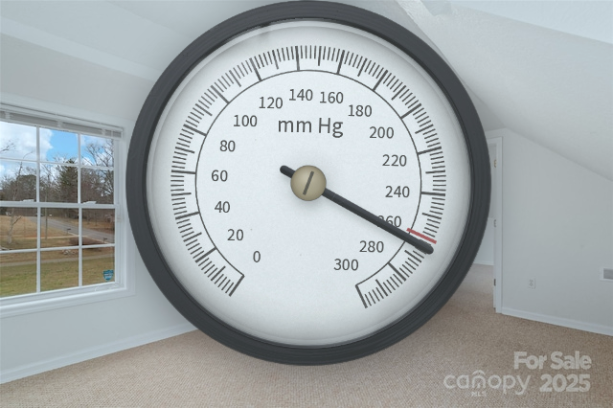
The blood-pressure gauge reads **264** mmHg
